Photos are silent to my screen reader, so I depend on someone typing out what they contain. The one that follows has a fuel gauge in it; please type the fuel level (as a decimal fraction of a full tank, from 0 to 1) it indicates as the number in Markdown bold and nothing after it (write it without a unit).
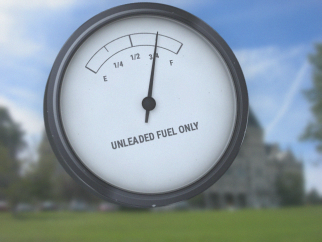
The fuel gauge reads **0.75**
